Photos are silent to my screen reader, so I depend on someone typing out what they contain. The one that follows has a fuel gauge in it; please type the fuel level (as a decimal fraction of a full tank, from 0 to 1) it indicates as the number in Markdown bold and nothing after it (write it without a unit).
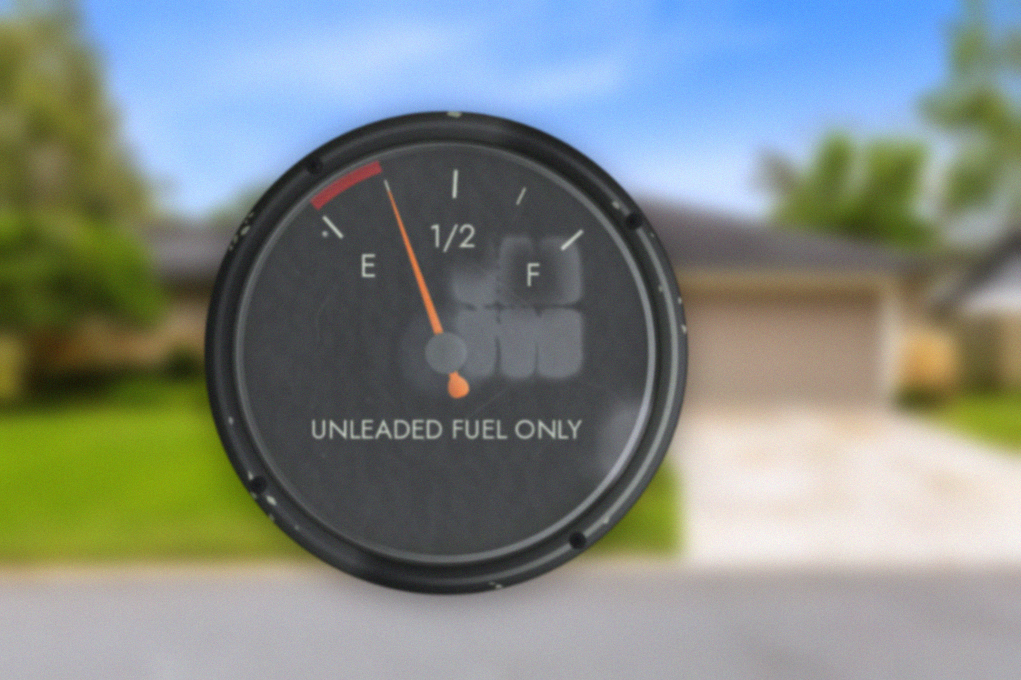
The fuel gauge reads **0.25**
